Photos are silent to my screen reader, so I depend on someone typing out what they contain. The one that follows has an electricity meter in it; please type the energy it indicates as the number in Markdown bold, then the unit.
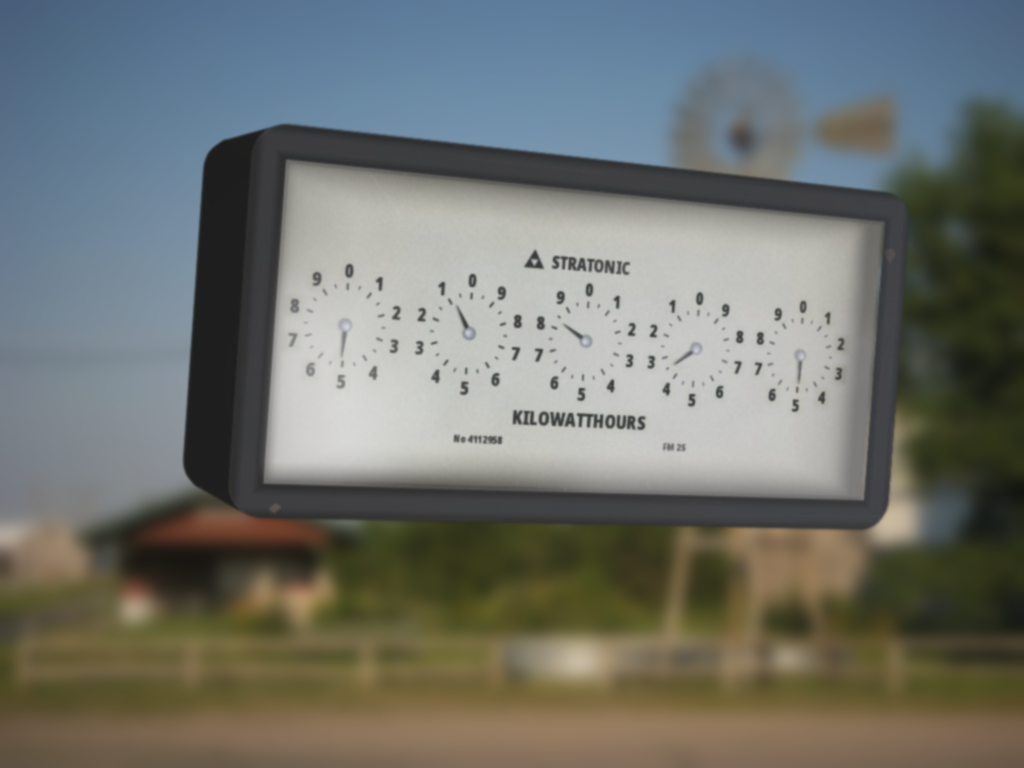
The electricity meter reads **50835** kWh
